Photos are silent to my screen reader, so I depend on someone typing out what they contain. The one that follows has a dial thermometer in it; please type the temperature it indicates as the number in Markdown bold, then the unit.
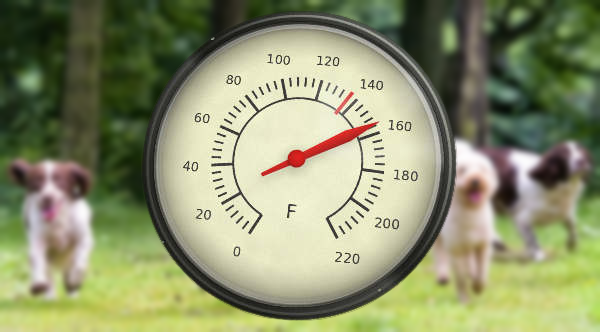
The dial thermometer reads **156** °F
